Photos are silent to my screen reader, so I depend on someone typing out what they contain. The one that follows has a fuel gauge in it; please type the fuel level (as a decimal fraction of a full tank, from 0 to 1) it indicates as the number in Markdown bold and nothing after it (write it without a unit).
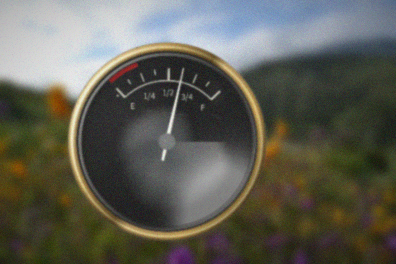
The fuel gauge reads **0.625**
